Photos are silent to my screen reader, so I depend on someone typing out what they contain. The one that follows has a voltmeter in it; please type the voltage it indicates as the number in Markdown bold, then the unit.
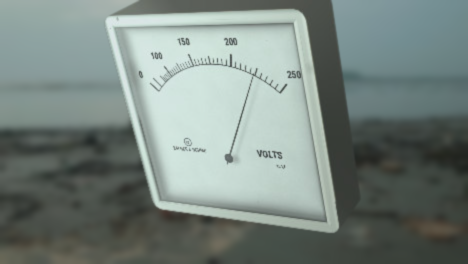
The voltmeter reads **225** V
